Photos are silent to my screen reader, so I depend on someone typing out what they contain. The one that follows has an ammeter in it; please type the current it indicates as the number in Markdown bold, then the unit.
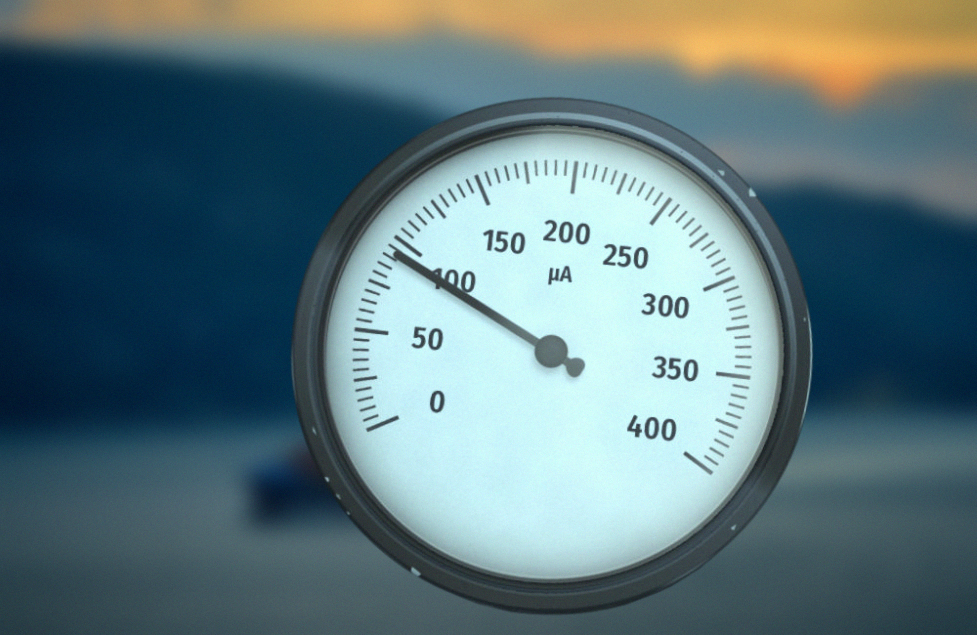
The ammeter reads **92.5** µA
